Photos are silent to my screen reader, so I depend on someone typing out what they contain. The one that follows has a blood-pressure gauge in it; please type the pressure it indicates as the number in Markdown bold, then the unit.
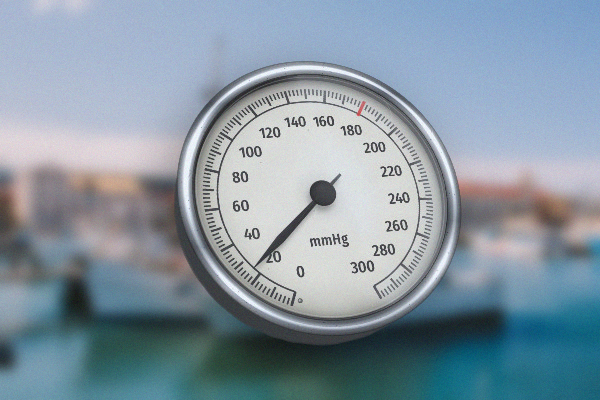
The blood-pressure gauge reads **24** mmHg
